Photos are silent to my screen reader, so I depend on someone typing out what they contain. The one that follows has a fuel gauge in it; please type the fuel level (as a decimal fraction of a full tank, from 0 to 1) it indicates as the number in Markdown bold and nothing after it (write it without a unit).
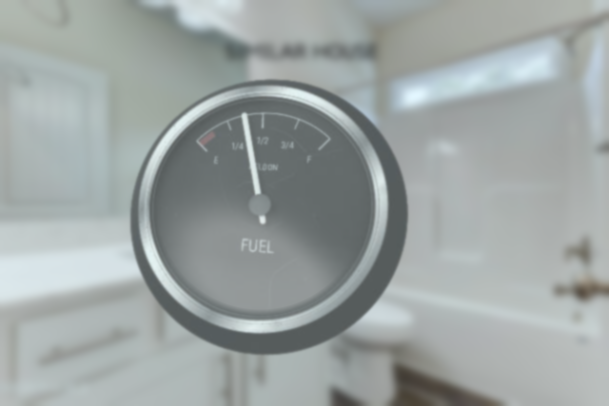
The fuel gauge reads **0.375**
